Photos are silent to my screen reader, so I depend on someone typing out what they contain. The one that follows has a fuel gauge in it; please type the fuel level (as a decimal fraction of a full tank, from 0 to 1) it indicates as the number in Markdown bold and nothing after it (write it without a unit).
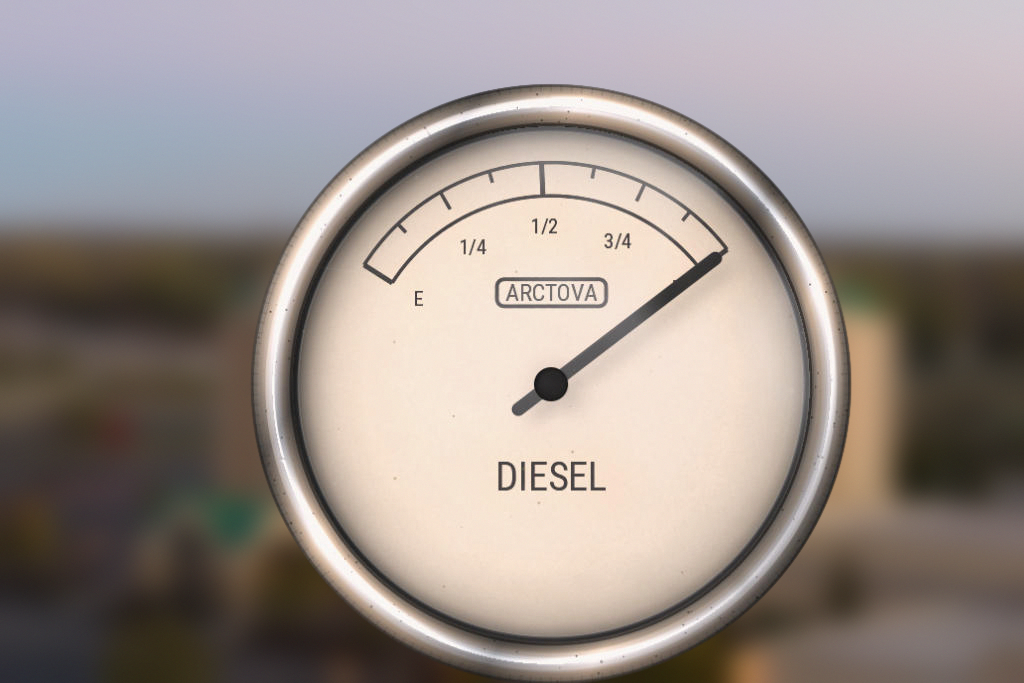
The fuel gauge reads **1**
